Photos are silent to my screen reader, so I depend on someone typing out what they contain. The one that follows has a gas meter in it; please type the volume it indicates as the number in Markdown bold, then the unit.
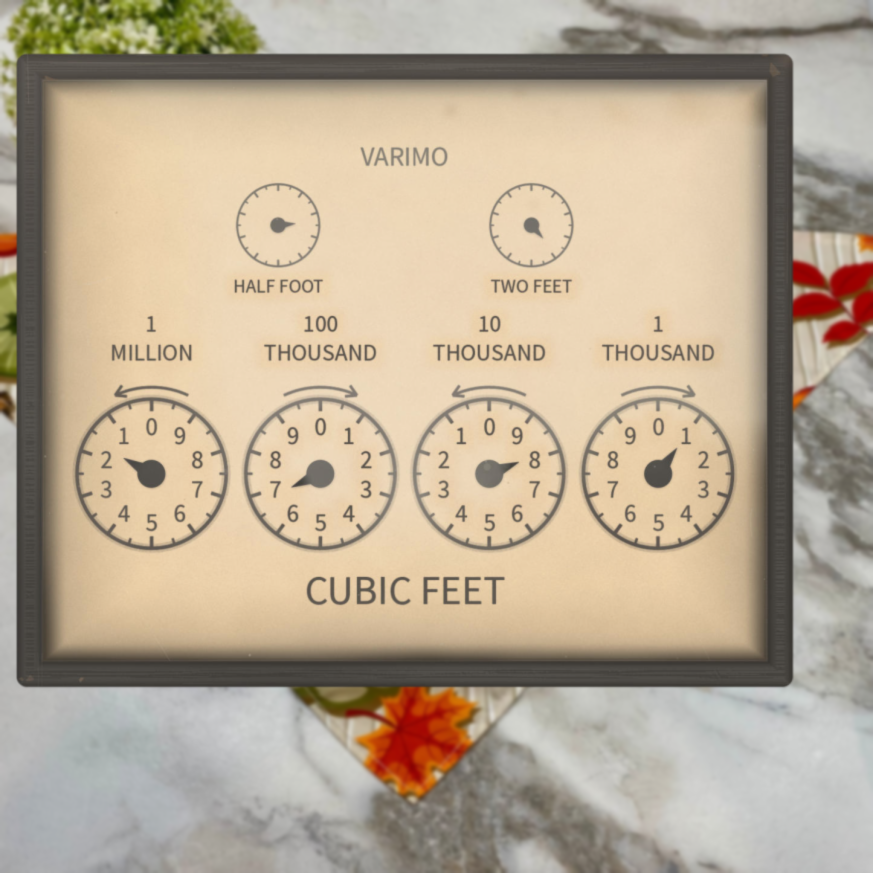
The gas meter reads **168100** ft³
